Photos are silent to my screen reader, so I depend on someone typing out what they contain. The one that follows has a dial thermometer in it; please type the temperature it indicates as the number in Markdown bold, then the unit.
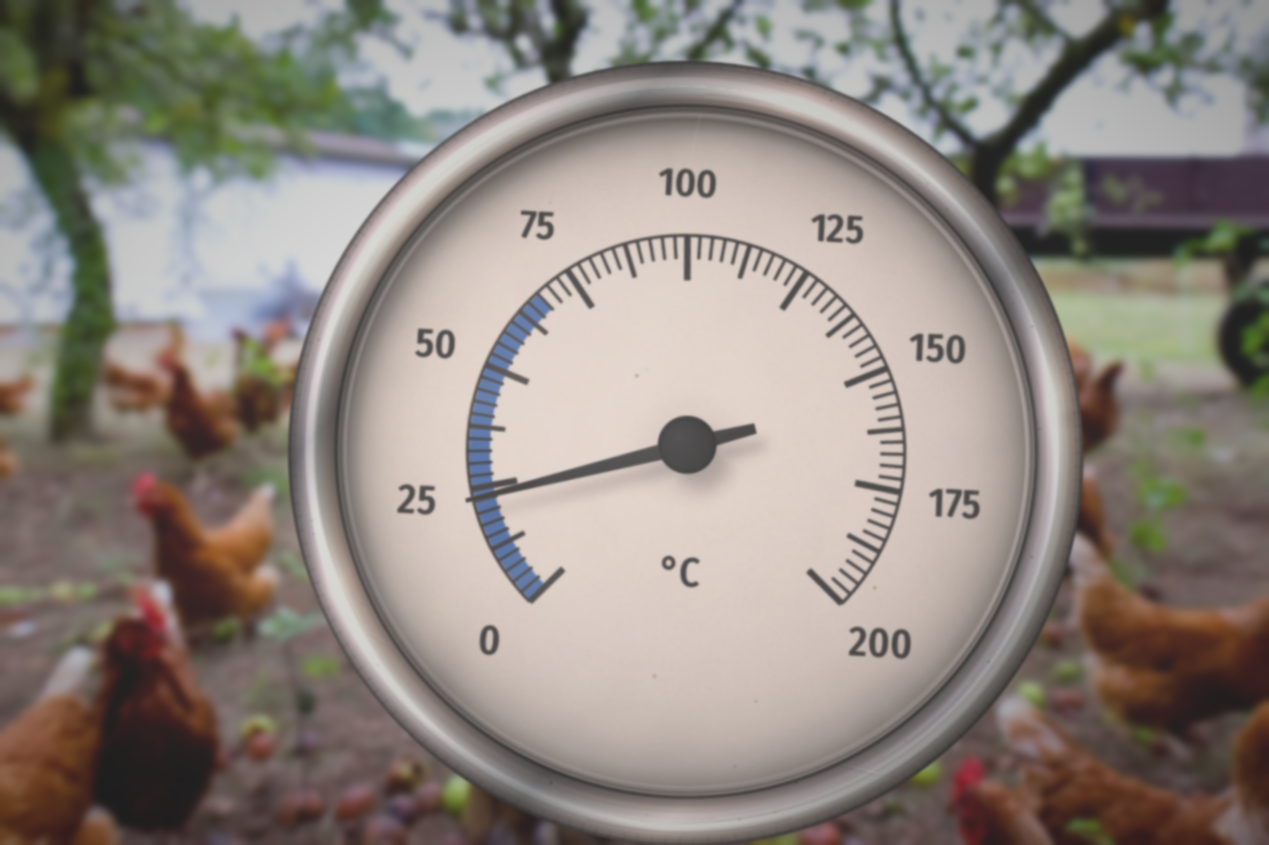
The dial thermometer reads **22.5** °C
